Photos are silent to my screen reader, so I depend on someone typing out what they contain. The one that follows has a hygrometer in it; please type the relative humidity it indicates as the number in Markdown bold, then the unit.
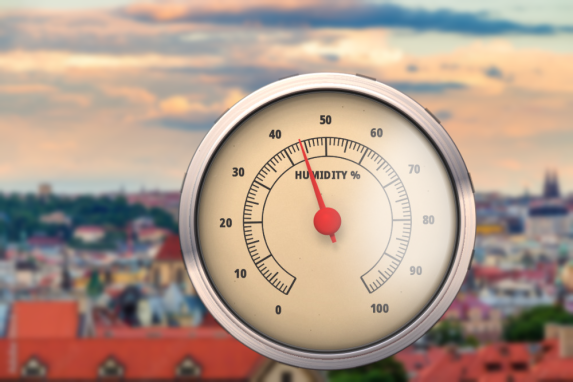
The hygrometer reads **44** %
